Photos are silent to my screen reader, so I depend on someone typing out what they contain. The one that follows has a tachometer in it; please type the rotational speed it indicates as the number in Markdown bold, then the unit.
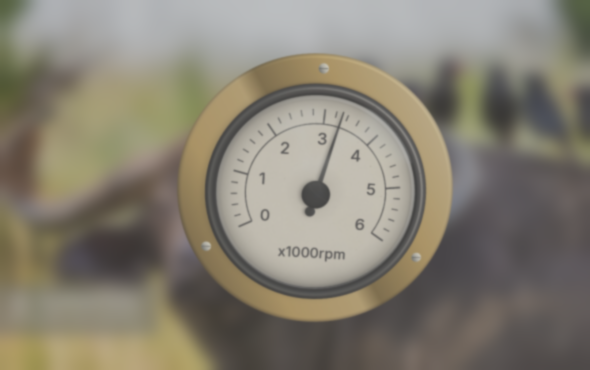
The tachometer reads **3300** rpm
